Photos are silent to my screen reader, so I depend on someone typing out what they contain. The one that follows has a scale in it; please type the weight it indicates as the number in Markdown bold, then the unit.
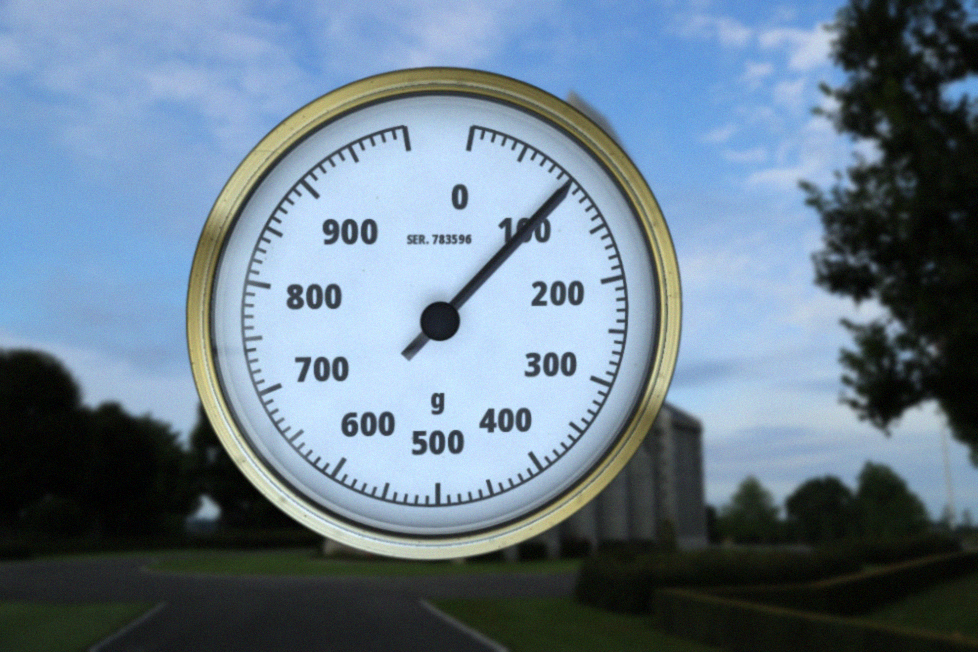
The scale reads **100** g
